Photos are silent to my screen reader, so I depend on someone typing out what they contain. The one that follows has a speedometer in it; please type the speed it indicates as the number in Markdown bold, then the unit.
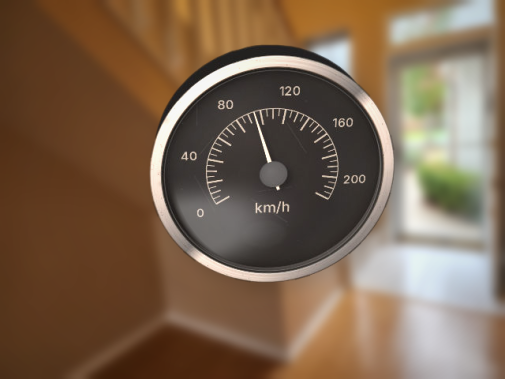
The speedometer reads **95** km/h
